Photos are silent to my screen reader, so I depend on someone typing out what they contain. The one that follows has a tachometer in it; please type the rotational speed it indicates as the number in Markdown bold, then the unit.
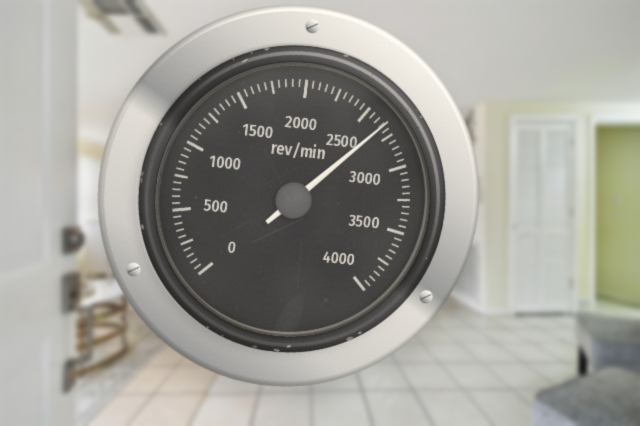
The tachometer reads **2650** rpm
